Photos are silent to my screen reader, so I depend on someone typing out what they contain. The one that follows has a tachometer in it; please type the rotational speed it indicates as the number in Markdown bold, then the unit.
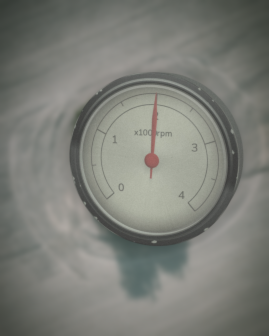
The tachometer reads **2000** rpm
